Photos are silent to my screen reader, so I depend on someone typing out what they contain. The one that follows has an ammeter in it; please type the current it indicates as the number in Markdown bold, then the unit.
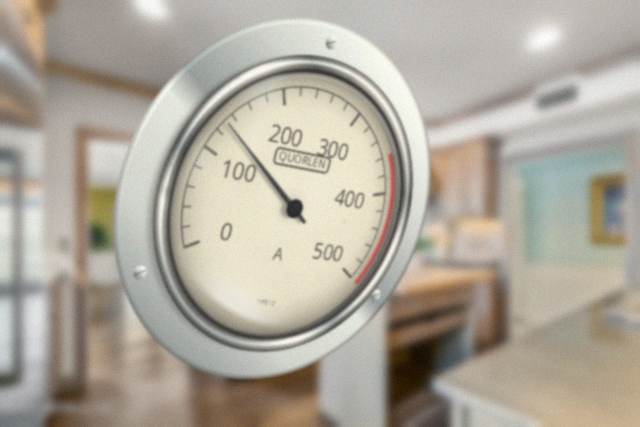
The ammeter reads **130** A
